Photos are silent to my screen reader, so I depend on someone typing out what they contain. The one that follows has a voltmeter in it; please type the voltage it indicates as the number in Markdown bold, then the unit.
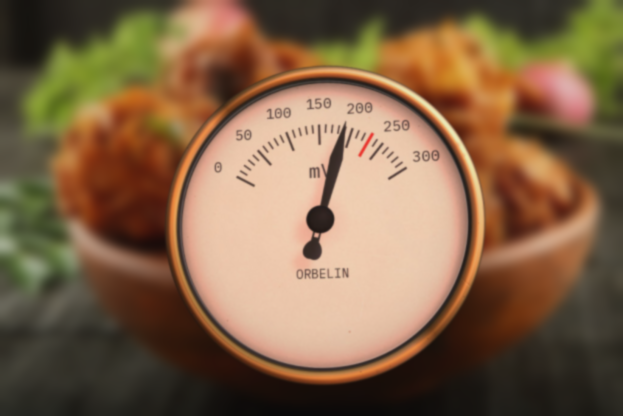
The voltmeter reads **190** mV
